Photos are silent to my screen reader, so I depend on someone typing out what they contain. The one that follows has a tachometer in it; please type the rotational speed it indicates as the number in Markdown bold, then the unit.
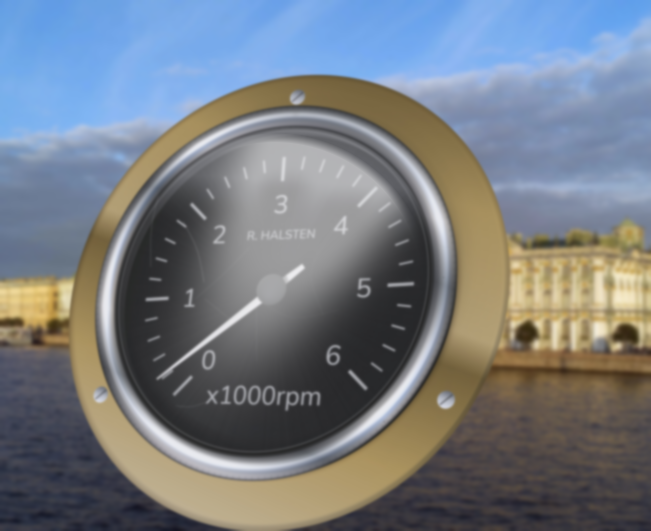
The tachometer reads **200** rpm
